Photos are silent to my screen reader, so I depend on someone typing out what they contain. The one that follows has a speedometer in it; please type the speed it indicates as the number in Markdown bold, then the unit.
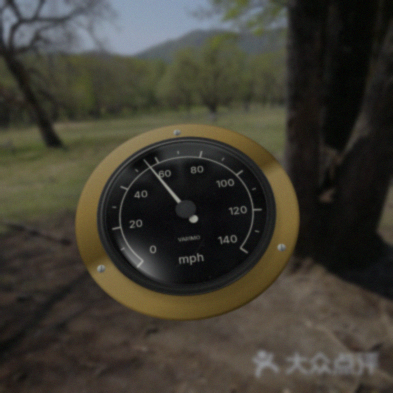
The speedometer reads **55** mph
